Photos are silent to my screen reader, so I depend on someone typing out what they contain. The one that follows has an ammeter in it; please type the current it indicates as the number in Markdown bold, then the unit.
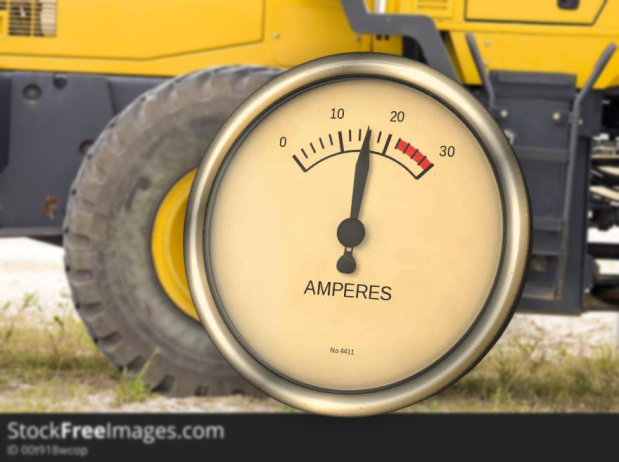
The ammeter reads **16** A
